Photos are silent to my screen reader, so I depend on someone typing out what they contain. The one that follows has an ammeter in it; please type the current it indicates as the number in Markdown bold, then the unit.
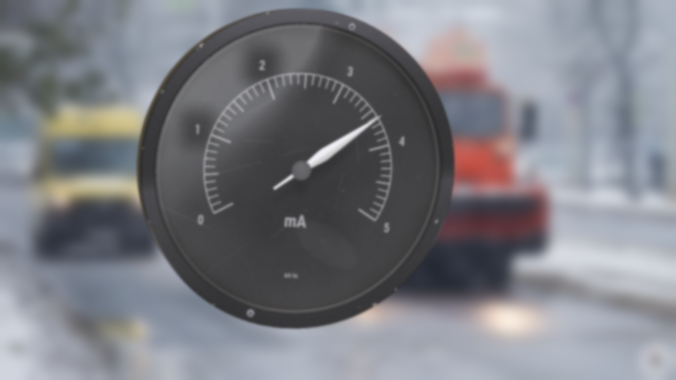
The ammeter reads **3.6** mA
